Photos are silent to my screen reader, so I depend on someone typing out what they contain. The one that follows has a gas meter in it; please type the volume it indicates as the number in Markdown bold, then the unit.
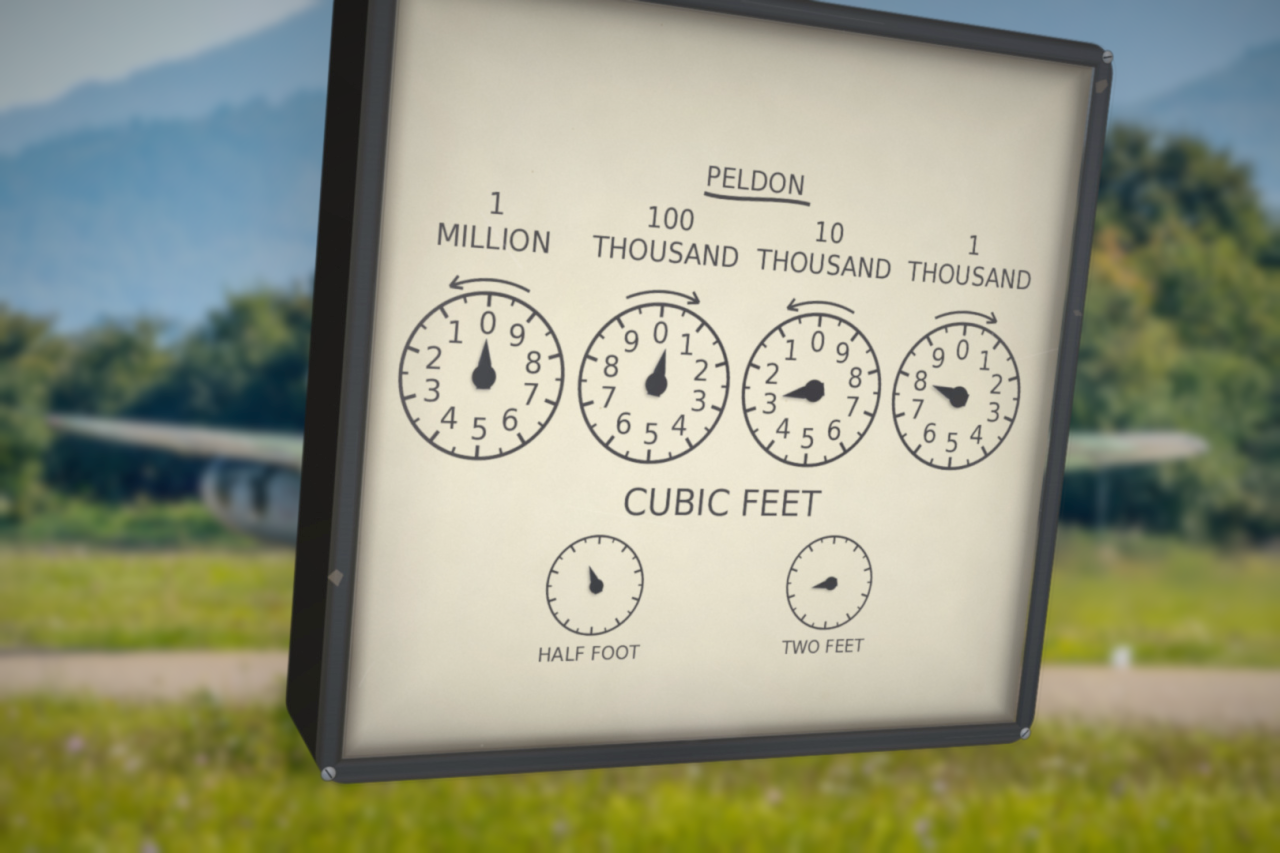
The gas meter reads **2800** ft³
